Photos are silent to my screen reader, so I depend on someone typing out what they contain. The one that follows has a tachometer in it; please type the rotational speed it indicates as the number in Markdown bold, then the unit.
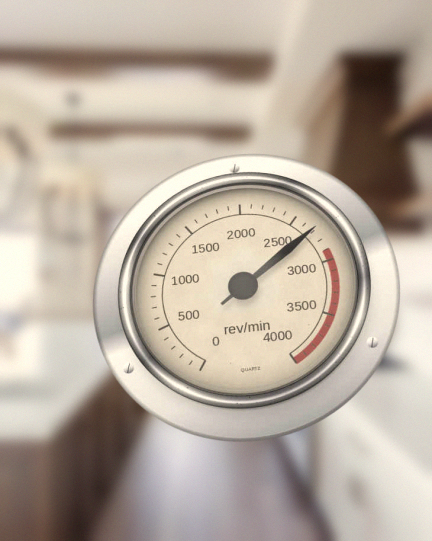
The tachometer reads **2700** rpm
